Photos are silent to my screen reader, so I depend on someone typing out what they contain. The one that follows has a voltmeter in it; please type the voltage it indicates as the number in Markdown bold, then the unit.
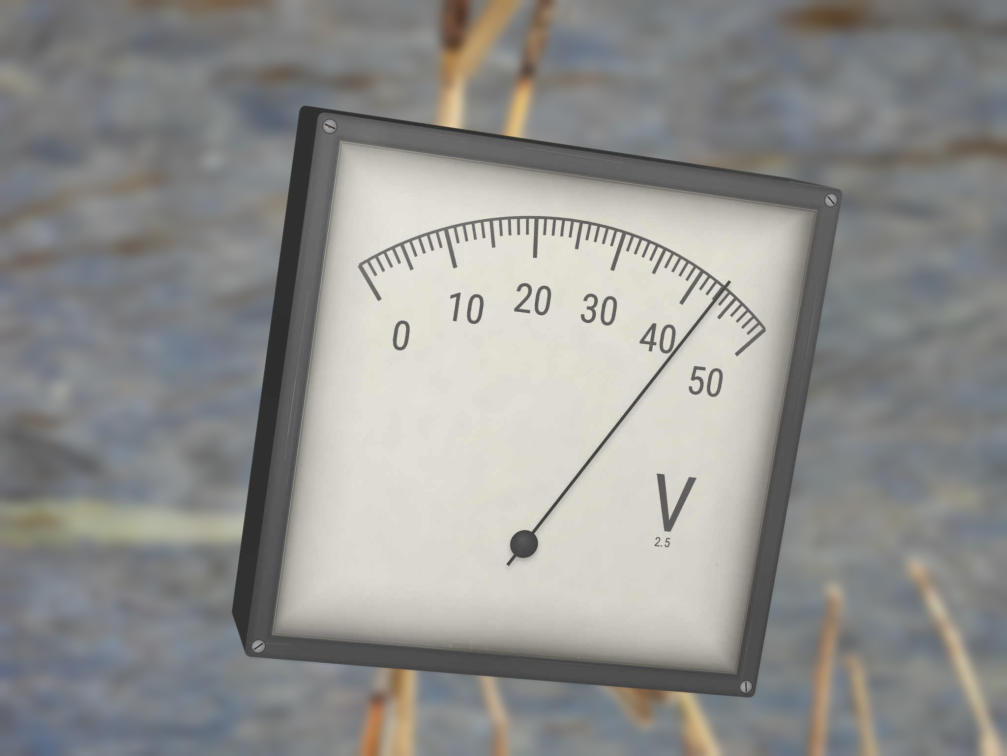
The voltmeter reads **43** V
